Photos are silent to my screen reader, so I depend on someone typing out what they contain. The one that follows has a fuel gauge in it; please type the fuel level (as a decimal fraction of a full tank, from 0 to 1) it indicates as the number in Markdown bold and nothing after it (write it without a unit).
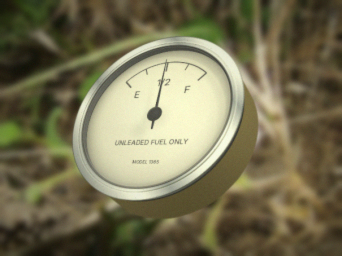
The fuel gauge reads **0.5**
